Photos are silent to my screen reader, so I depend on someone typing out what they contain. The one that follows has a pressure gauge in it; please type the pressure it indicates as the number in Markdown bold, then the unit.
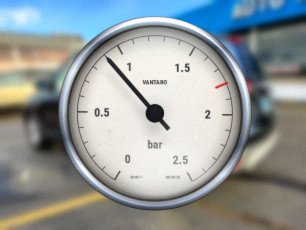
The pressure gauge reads **0.9** bar
